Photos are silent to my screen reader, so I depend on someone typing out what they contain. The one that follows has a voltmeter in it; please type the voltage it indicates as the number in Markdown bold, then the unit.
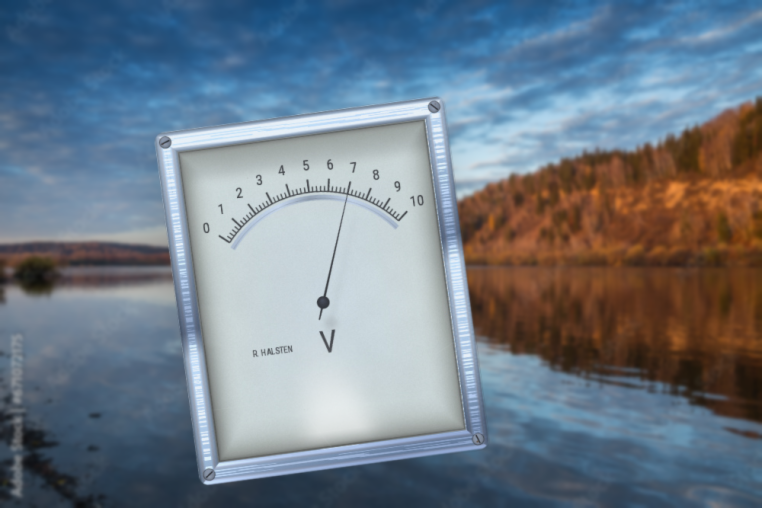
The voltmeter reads **7** V
